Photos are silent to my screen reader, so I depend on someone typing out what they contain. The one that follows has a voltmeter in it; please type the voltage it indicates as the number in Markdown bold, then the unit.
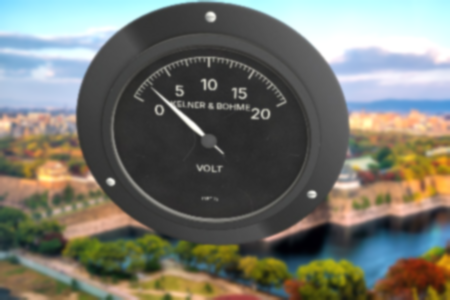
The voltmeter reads **2.5** V
